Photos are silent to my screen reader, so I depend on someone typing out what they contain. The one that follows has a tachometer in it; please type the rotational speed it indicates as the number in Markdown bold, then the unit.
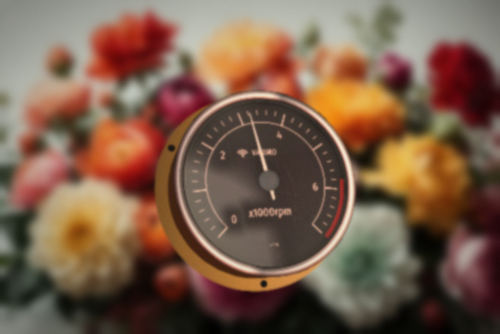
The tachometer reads **3200** rpm
